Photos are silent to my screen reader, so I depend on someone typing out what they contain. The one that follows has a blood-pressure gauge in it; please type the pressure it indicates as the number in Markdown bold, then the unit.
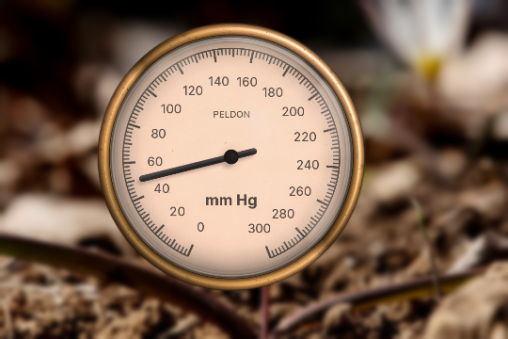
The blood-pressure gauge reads **50** mmHg
